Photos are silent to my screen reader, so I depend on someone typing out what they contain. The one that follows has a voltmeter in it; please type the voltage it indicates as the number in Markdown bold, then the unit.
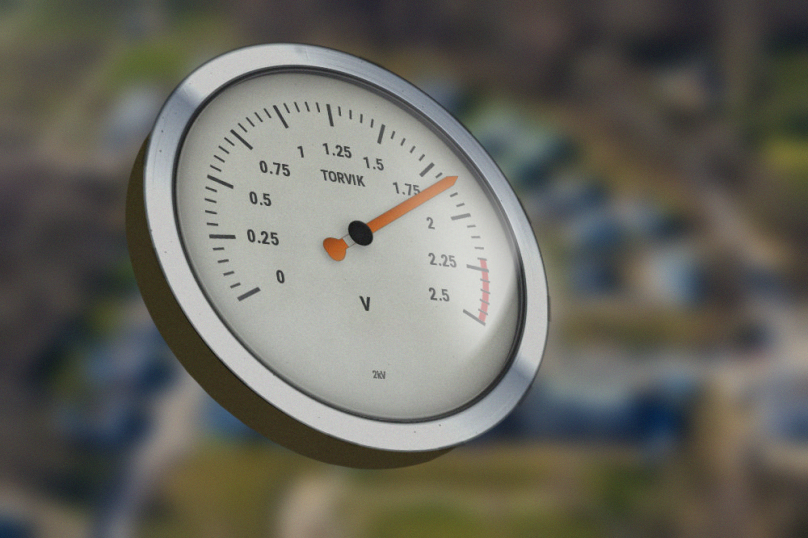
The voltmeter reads **1.85** V
